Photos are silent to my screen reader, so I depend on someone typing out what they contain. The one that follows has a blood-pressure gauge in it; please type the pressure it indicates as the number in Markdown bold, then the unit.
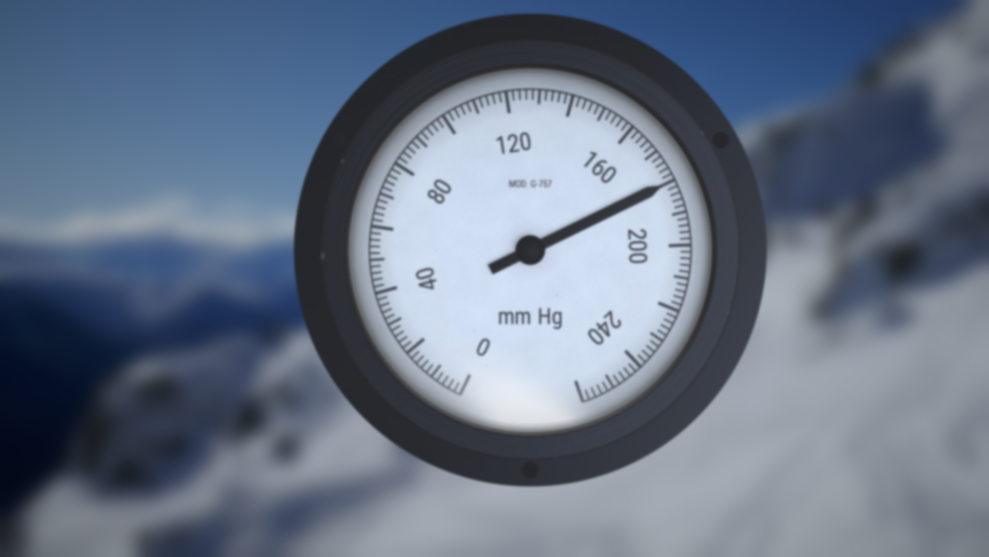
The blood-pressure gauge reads **180** mmHg
